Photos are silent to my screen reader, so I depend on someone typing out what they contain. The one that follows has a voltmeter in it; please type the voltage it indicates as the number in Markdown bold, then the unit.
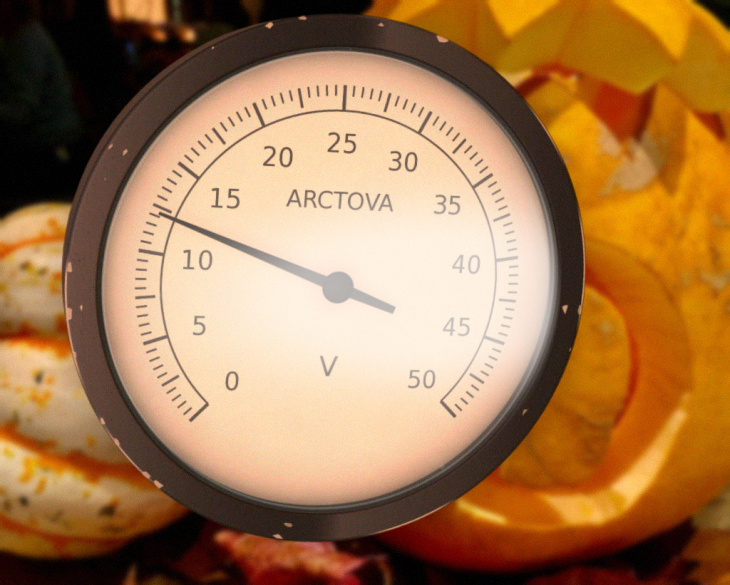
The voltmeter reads **12.25** V
